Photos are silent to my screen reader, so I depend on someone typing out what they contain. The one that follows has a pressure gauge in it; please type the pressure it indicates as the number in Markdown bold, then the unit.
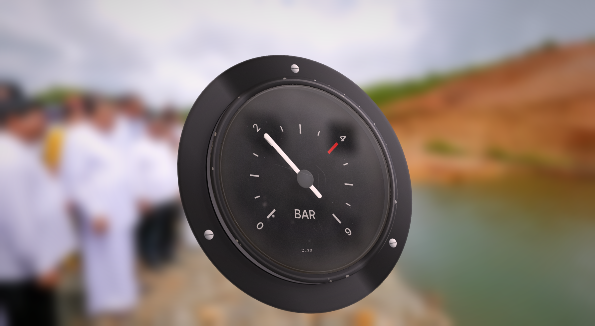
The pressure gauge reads **2** bar
